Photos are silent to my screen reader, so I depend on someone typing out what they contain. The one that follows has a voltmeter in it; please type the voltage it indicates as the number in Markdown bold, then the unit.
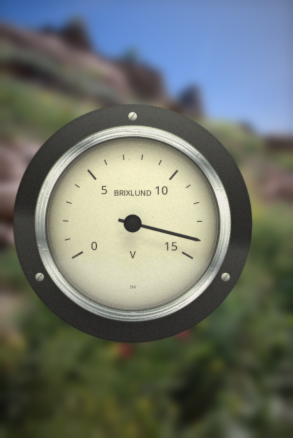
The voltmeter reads **14** V
